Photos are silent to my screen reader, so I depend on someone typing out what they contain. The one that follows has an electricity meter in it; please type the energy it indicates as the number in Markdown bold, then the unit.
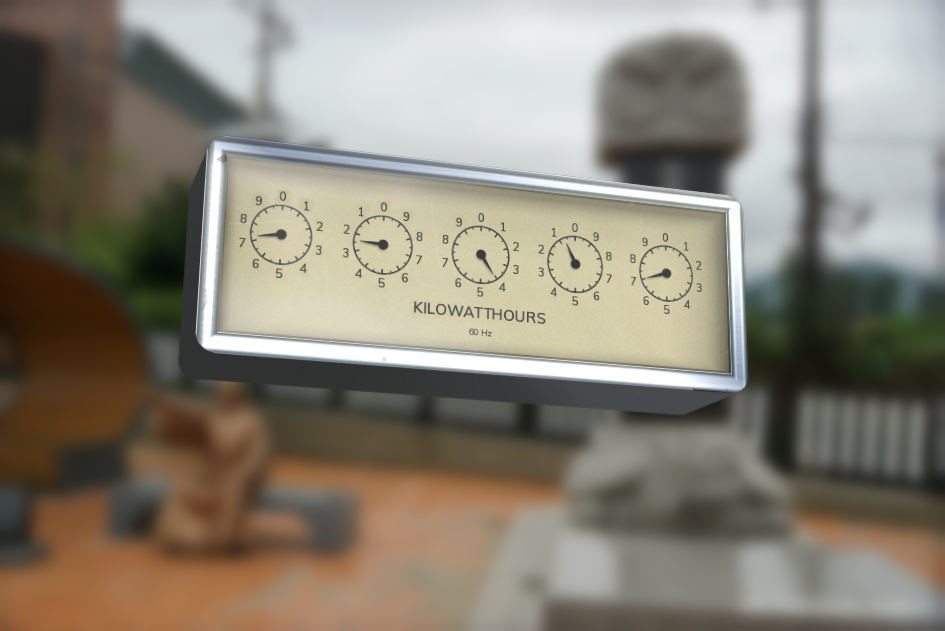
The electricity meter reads **72407** kWh
